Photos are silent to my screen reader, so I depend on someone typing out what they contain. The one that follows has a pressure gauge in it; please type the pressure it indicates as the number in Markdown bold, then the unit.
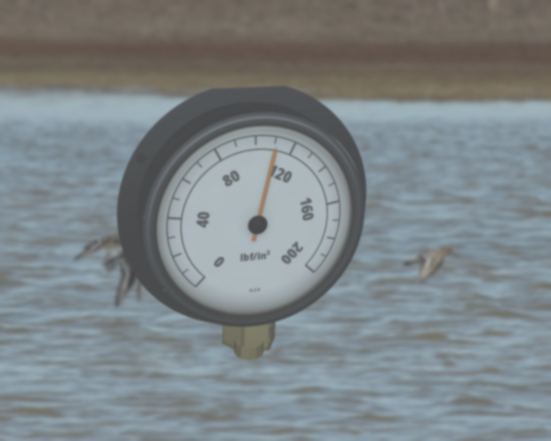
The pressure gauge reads **110** psi
